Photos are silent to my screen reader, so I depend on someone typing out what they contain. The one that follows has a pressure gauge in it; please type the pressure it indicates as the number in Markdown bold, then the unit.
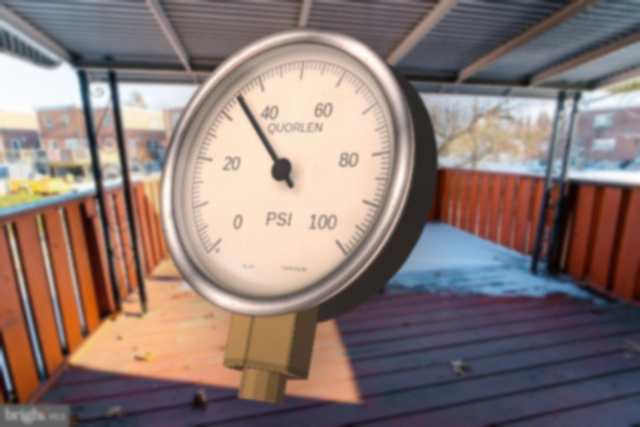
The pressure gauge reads **35** psi
